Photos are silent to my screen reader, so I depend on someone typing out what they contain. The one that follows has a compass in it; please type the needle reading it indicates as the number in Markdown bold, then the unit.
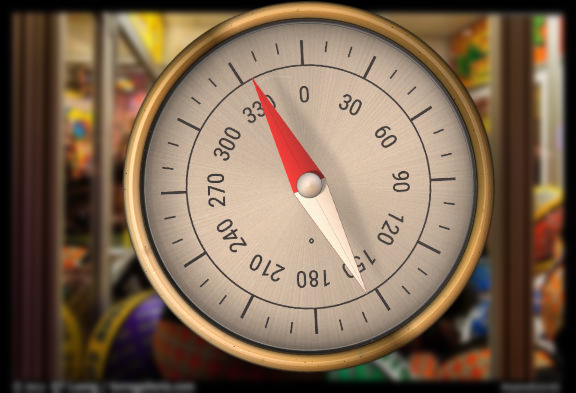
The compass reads **335** °
